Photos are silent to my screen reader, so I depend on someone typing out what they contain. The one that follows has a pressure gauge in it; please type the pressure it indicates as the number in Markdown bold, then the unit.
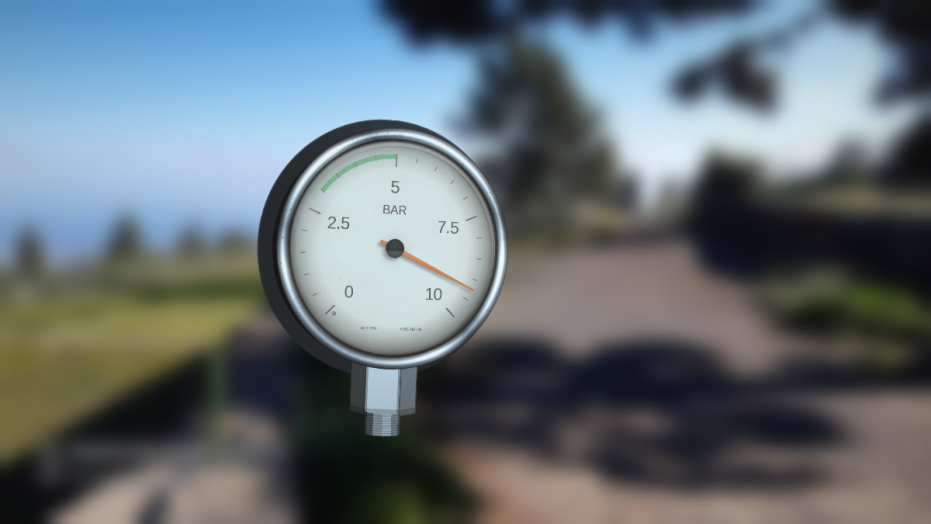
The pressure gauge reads **9.25** bar
